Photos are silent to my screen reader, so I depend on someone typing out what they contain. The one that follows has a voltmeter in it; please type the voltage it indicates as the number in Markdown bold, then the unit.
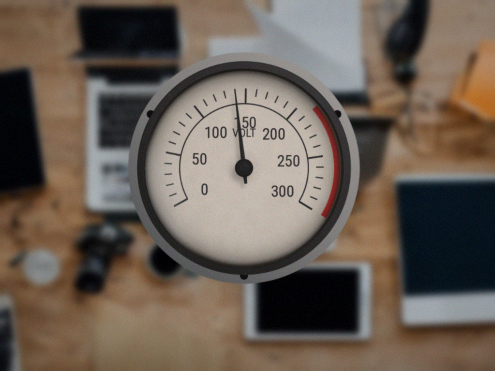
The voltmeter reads **140** V
